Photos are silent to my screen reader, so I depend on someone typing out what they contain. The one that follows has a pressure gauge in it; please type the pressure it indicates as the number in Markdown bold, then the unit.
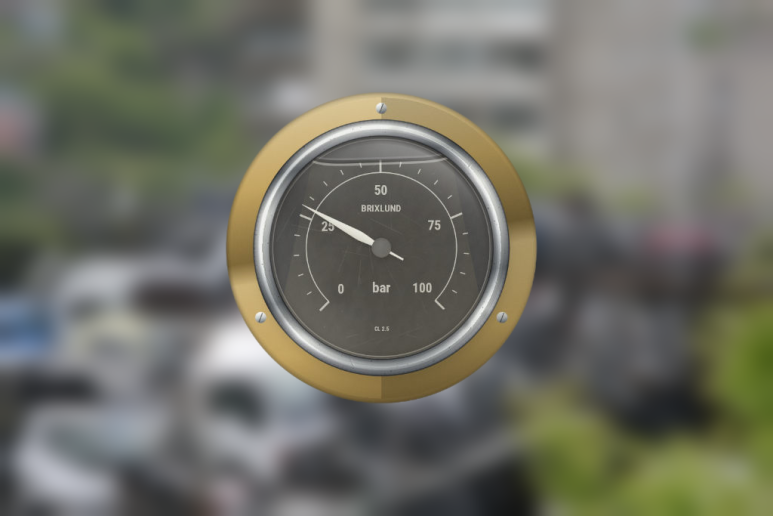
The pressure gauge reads **27.5** bar
